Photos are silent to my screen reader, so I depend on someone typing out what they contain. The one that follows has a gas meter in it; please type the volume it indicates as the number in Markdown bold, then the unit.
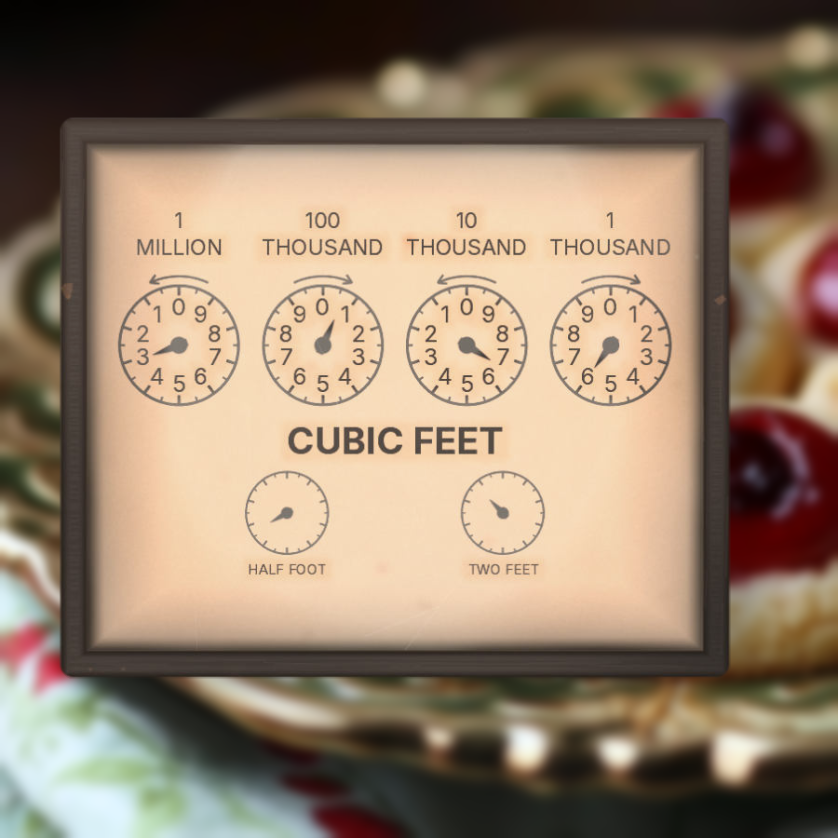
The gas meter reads **306600** ft³
